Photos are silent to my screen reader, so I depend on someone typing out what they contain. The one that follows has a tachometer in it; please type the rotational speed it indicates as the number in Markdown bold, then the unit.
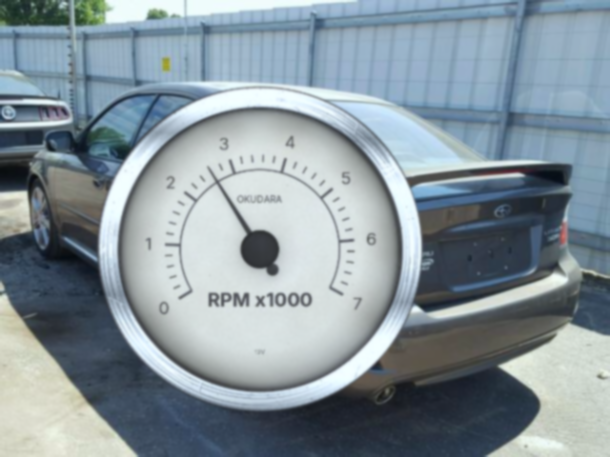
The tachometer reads **2600** rpm
